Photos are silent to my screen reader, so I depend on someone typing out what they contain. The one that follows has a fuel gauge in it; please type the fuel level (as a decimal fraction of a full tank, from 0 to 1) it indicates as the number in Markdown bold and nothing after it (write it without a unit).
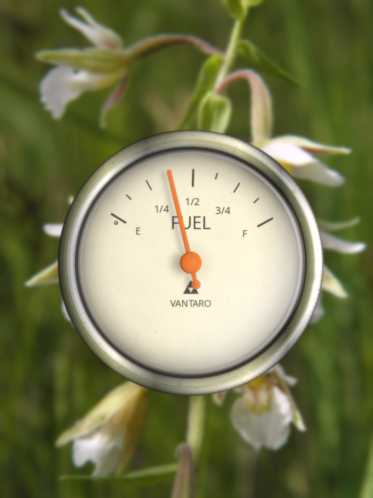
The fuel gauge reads **0.375**
